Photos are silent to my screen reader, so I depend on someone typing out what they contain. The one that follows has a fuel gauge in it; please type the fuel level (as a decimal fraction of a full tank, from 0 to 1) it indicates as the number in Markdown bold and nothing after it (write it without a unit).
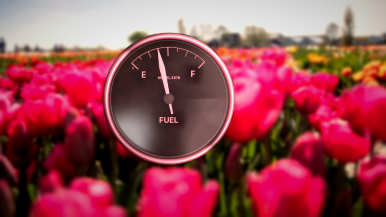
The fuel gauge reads **0.375**
